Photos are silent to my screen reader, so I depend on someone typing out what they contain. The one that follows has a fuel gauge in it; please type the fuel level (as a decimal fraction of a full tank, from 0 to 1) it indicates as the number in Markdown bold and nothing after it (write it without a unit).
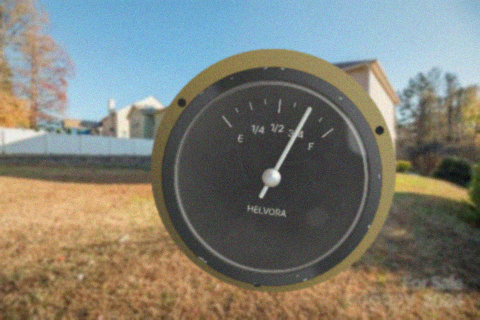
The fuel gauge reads **0.75**
